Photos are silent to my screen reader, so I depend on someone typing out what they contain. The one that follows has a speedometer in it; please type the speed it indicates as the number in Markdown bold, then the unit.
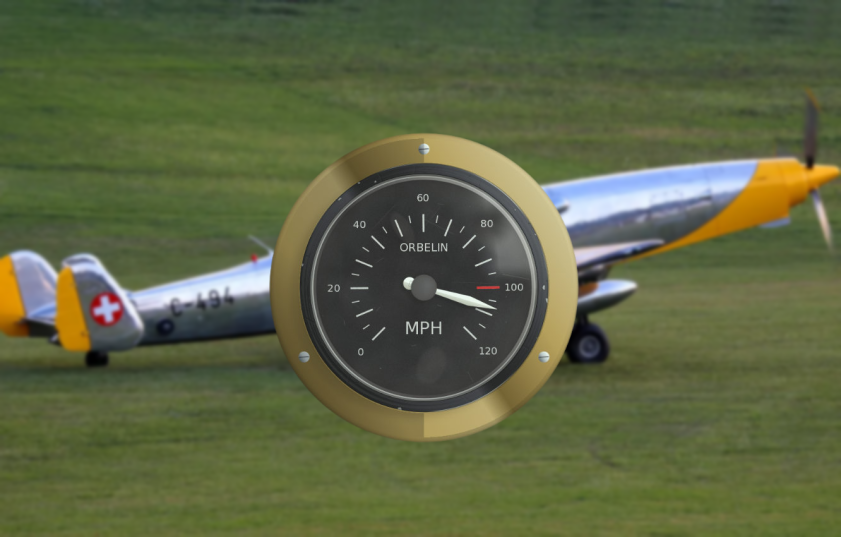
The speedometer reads **107.5** mph
